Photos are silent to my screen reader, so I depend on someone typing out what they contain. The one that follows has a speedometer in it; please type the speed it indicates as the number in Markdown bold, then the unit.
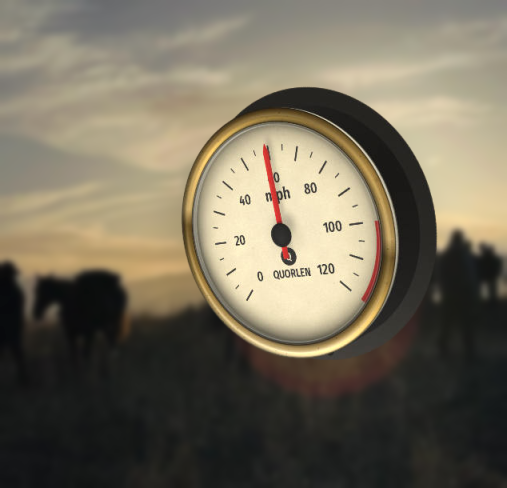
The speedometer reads **60** mph
